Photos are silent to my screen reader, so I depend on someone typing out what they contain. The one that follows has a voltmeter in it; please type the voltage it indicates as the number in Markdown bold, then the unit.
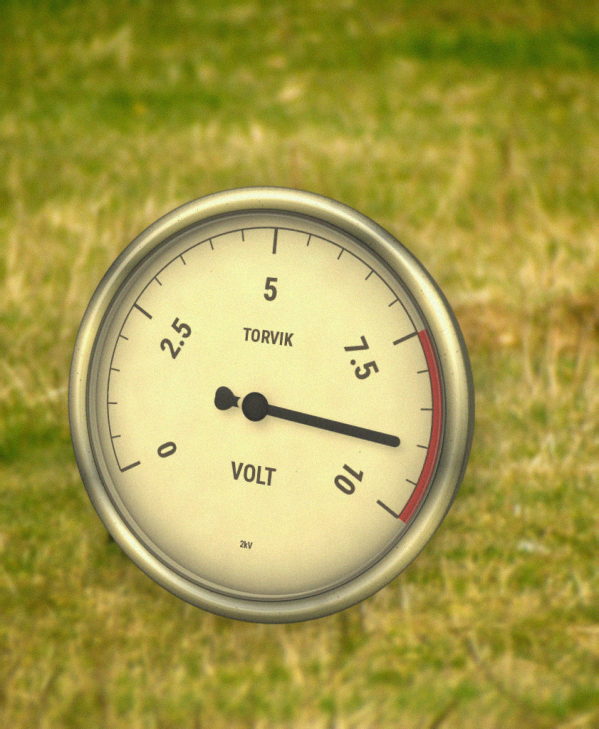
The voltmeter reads **9** V
